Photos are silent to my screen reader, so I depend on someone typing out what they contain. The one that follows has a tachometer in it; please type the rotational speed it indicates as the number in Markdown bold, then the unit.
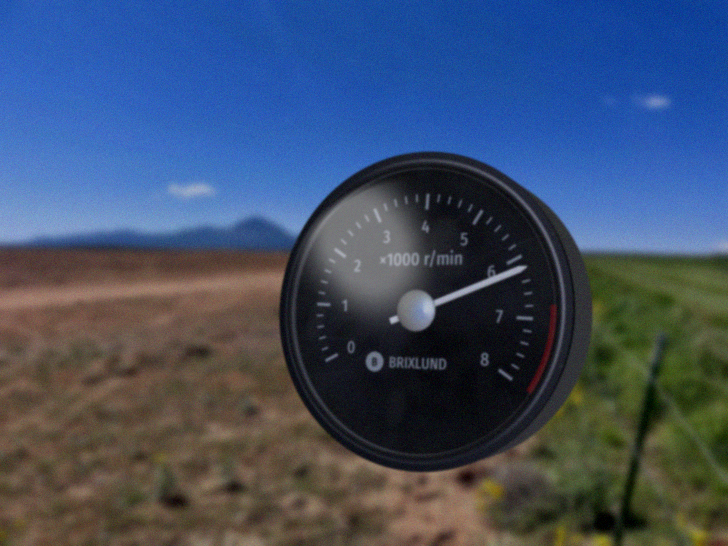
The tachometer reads **6200** rpm
